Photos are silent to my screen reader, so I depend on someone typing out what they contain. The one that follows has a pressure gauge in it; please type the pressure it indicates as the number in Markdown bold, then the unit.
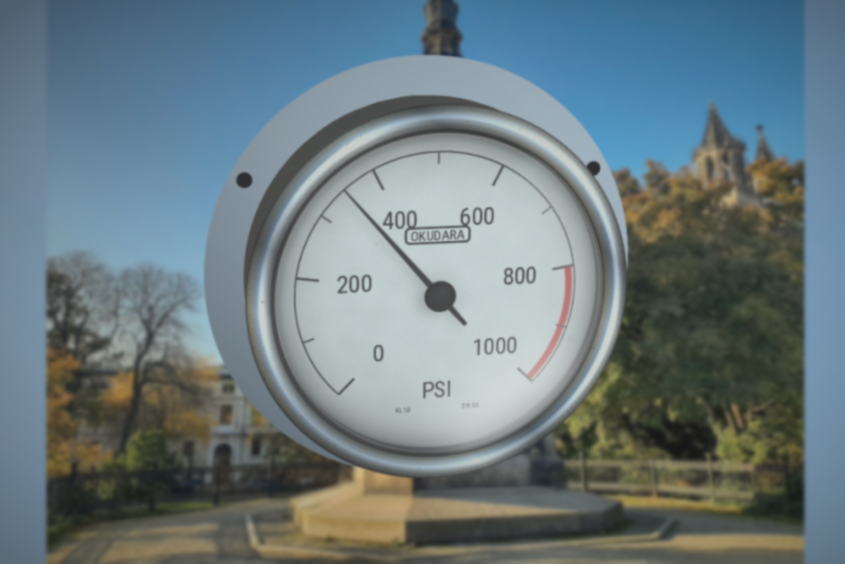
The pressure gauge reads **350** psi
